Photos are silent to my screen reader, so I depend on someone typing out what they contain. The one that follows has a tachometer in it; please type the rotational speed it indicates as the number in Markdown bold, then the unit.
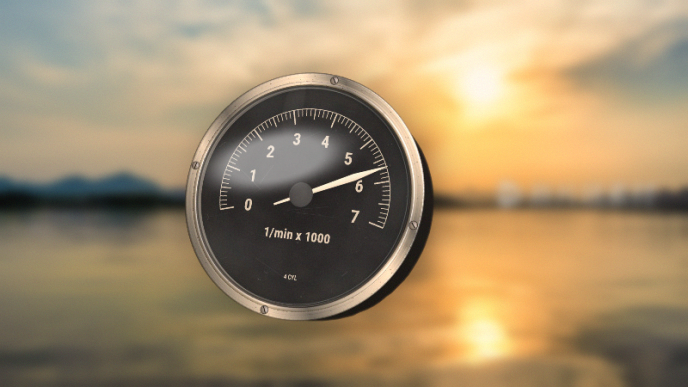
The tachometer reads **5700** rpm
